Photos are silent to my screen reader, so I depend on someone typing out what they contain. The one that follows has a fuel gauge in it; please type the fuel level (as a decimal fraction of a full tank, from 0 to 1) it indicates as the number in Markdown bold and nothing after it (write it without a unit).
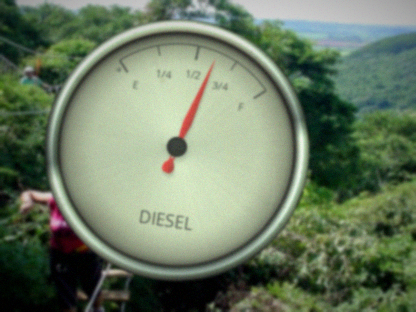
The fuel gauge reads **0.625**
